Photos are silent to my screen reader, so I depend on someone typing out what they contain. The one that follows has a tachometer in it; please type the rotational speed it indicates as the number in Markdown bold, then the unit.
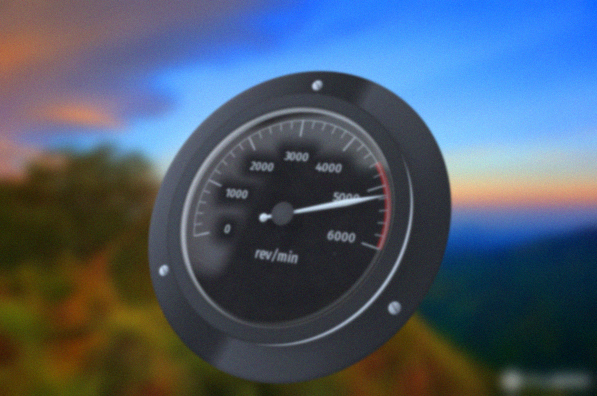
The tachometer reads **5200** rpm
